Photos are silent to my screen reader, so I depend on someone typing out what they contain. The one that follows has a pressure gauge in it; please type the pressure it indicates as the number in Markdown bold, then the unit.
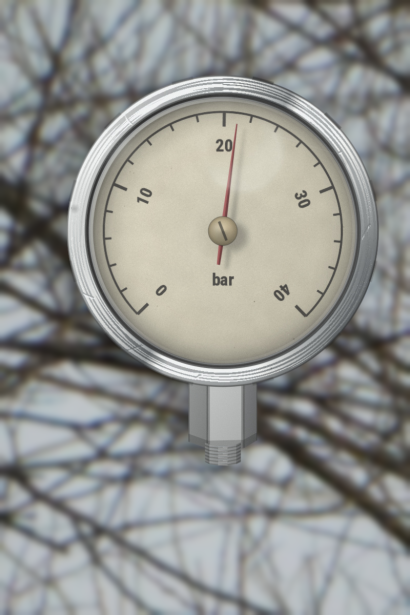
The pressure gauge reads **21** bar
